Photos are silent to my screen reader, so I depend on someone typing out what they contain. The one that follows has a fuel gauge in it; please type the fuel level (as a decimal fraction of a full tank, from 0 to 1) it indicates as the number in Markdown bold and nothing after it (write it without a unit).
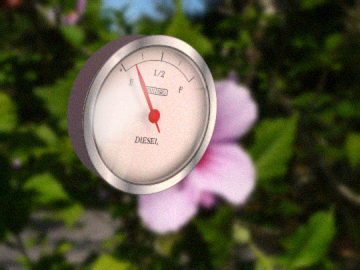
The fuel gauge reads **0.125**
